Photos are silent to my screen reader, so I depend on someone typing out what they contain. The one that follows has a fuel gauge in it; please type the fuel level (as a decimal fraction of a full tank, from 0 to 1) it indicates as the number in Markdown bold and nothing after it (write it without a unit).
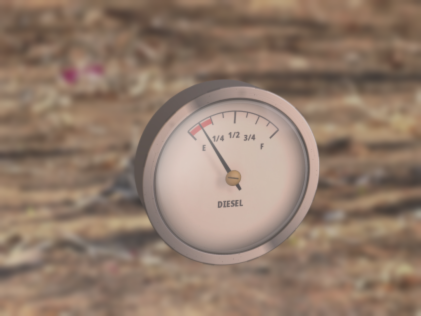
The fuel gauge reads **0.125**
